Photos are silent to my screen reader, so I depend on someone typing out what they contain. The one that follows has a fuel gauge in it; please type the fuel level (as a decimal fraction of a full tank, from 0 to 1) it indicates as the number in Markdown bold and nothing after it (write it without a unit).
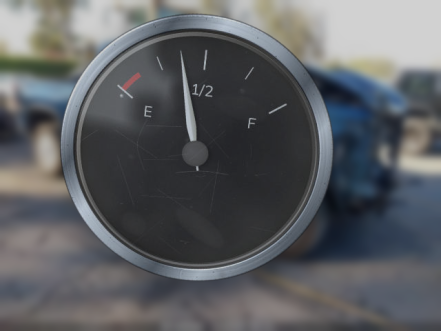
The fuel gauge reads **0.375**
